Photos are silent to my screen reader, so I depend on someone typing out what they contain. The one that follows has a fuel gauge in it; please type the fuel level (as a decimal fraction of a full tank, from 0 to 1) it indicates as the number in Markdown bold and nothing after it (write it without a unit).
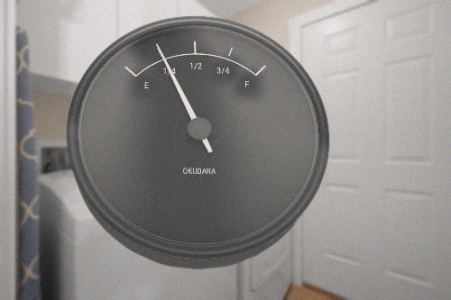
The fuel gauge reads **0.25**
